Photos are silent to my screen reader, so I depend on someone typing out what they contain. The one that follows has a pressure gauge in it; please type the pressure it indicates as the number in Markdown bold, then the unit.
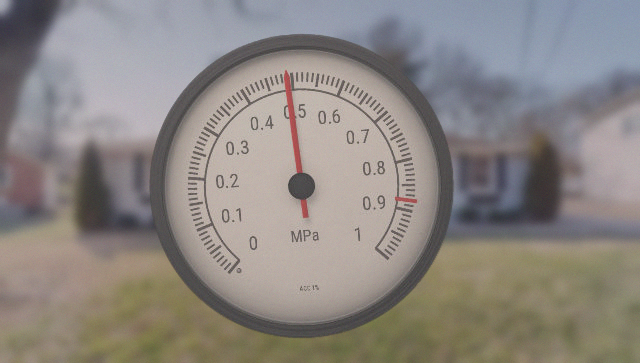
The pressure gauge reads **0.49** MPa
